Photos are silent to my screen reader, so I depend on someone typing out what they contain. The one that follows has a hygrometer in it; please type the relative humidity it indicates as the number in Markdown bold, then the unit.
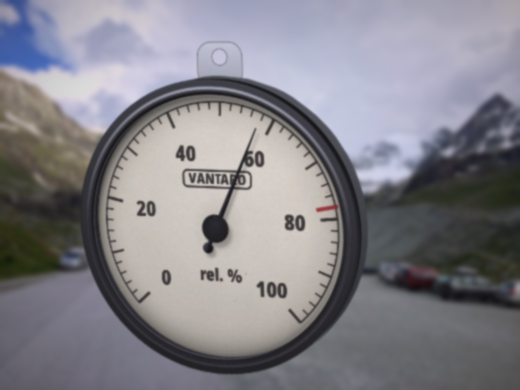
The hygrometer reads **58** %
